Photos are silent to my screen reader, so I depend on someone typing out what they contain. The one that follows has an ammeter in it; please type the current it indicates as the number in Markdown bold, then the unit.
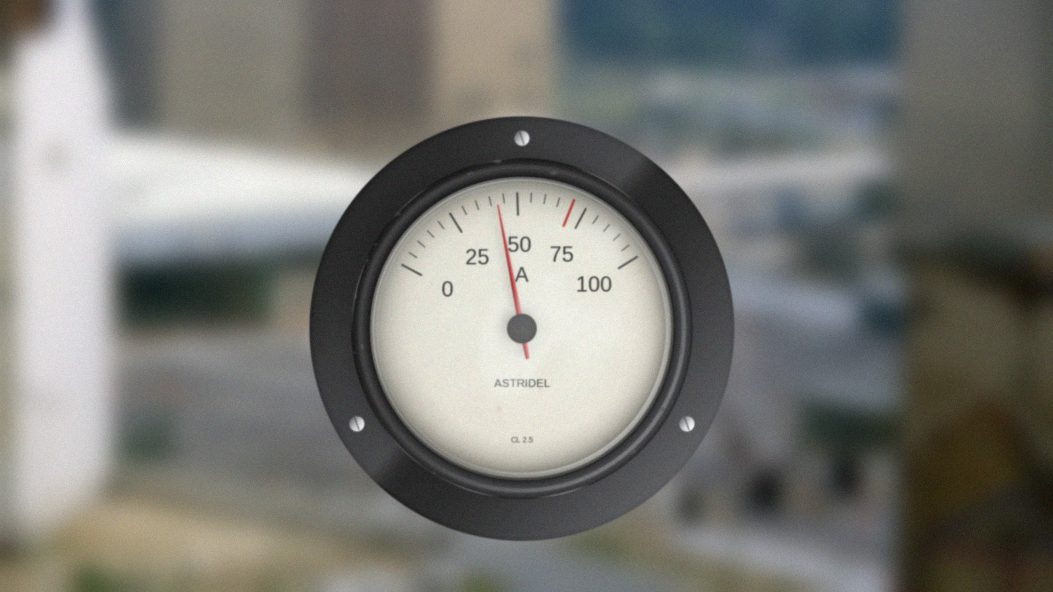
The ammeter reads **42.5** A
